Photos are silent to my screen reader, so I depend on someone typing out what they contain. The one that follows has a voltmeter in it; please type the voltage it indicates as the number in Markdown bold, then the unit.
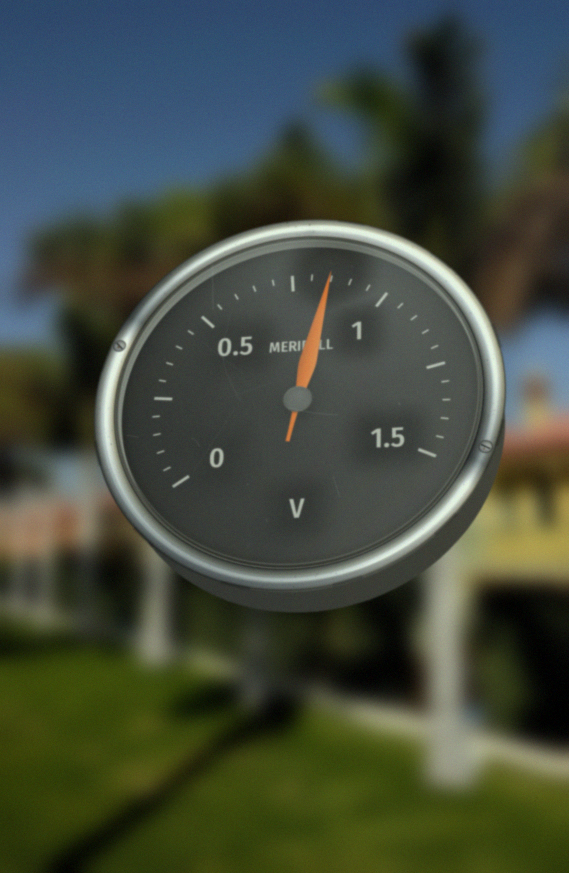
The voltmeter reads **0.85** V
